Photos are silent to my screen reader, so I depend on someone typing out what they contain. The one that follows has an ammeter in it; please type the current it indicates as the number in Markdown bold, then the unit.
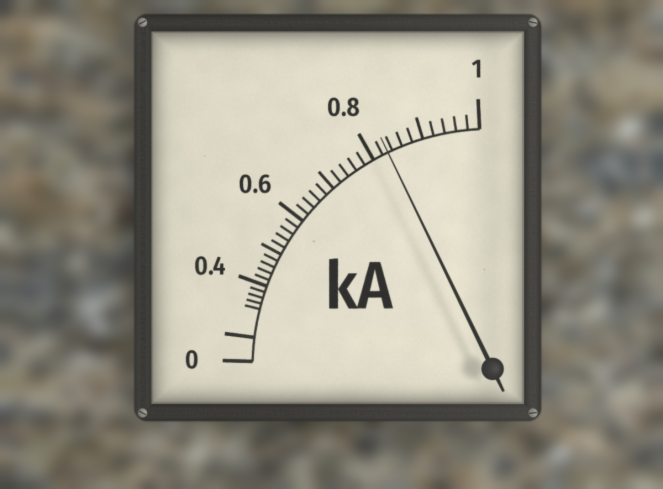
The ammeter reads **0.83** kA
